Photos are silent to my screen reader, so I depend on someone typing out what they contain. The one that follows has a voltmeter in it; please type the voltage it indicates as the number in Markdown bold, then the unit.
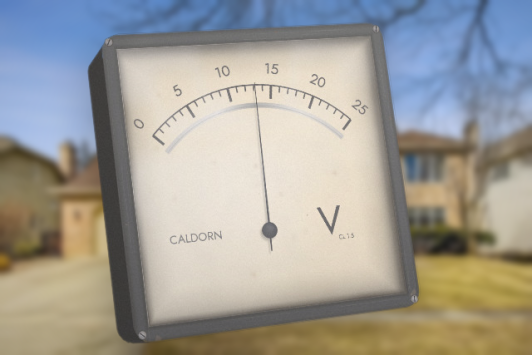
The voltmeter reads **13** V
